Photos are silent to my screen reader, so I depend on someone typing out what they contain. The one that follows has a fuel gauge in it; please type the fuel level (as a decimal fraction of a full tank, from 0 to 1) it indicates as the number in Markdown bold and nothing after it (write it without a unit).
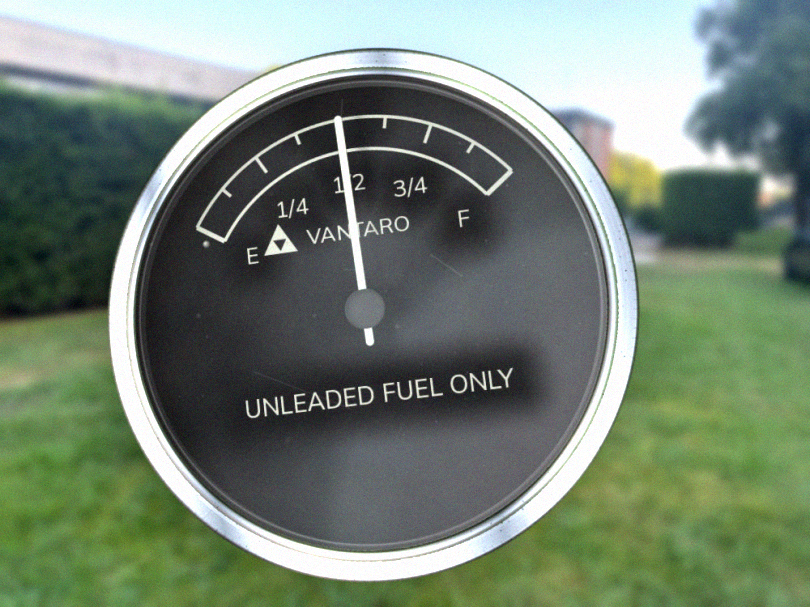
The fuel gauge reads **0.5**
